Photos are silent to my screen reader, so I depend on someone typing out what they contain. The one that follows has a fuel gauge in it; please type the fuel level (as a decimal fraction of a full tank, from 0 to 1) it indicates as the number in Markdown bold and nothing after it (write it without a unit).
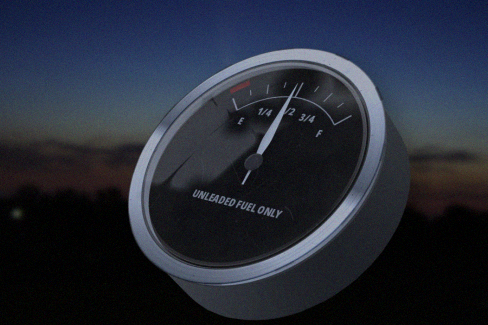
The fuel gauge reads **0.5**
